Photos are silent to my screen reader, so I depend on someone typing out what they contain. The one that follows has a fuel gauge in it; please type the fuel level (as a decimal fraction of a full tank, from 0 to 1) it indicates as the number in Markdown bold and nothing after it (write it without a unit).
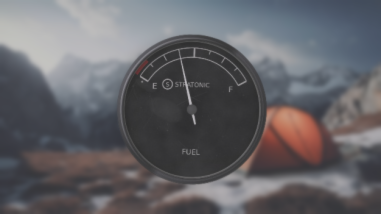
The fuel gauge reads **0.375**
